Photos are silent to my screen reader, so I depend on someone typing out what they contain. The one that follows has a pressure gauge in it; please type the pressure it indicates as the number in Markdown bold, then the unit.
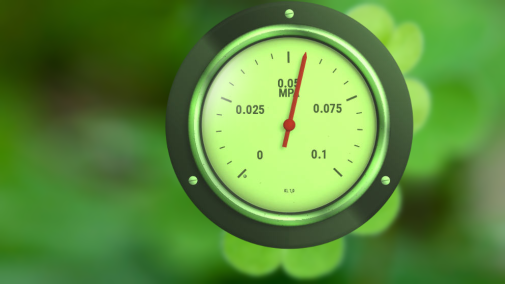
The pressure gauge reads **0.055** MPa
